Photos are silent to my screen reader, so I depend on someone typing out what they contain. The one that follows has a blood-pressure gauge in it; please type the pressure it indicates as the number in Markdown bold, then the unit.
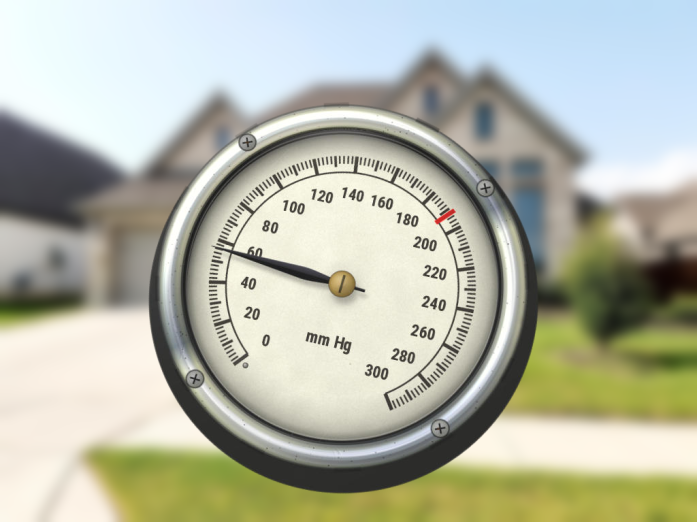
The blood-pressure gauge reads **56** mmHg
